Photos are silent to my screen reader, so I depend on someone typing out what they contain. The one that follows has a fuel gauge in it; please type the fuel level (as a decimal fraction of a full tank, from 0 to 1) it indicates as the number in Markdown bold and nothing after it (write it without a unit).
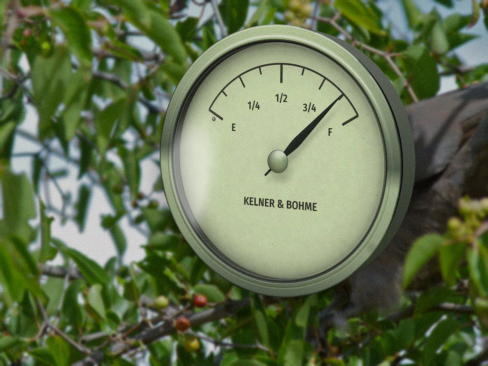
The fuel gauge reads **0.875**
